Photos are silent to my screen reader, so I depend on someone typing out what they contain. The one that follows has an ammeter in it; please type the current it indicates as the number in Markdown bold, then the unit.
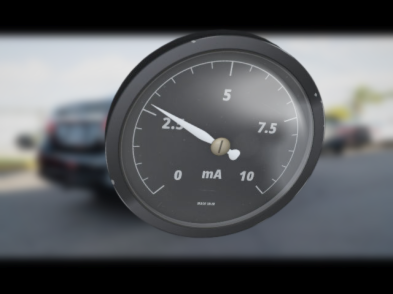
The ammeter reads **2.75** mA
